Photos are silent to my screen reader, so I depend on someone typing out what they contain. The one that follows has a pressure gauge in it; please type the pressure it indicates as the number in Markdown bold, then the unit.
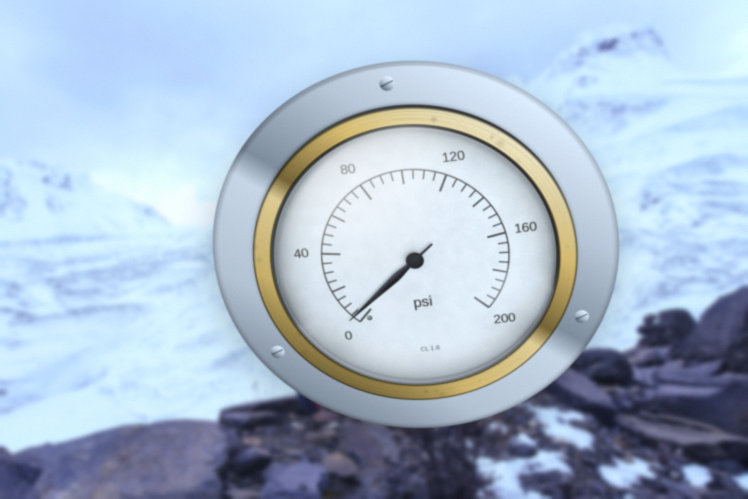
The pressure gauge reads **5** psi
